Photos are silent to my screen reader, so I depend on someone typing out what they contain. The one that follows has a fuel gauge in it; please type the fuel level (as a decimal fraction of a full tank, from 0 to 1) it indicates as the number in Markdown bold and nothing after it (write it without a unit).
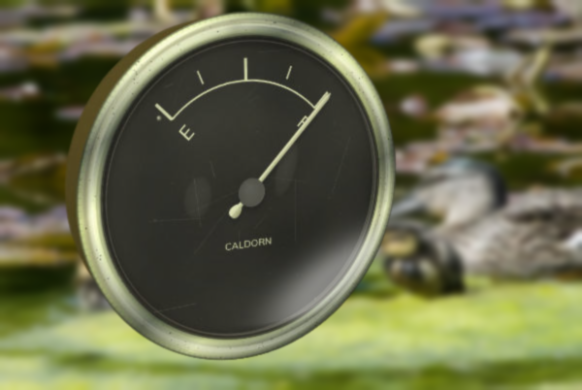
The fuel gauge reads **1**
